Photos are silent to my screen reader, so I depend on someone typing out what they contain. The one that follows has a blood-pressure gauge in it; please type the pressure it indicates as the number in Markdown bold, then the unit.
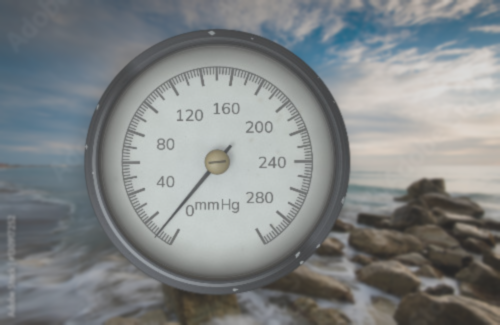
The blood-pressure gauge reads **10** mmHg
